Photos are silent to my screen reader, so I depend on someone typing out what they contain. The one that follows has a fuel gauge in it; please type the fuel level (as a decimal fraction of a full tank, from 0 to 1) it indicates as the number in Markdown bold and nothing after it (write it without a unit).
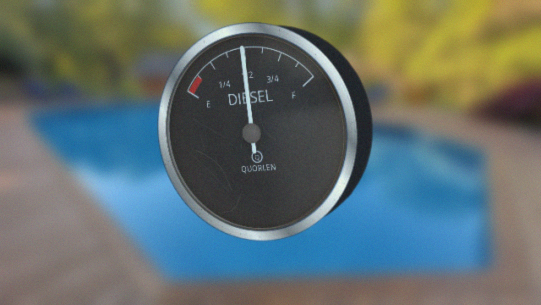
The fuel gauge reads **0.5**
